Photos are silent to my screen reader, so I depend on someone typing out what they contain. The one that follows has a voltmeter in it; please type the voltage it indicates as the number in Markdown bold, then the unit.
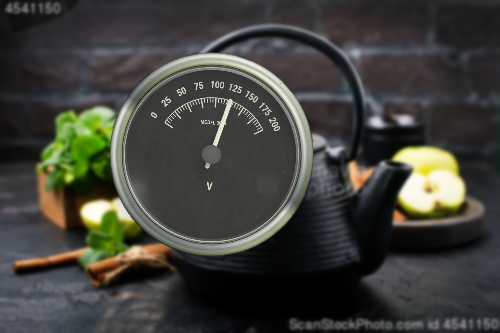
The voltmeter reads **125** V
